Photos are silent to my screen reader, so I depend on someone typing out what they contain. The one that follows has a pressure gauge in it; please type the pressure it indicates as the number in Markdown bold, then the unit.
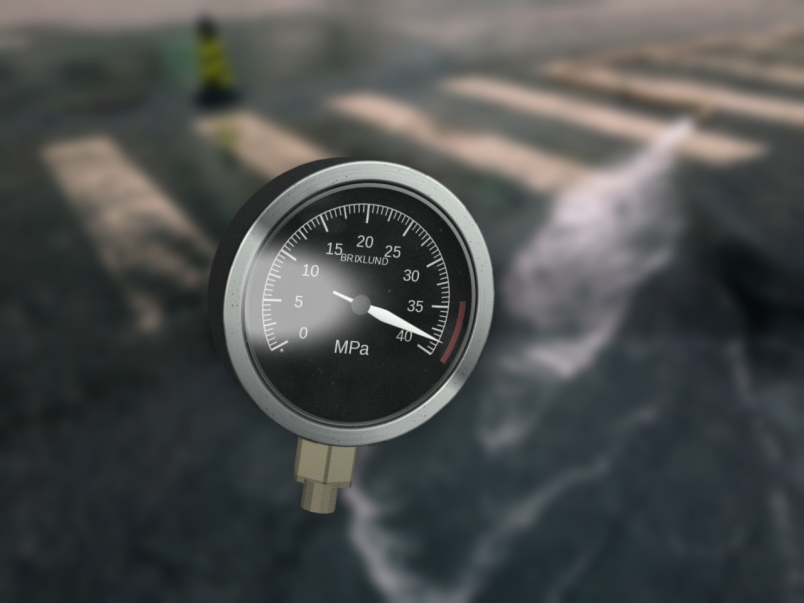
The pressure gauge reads **38.5** MPa
